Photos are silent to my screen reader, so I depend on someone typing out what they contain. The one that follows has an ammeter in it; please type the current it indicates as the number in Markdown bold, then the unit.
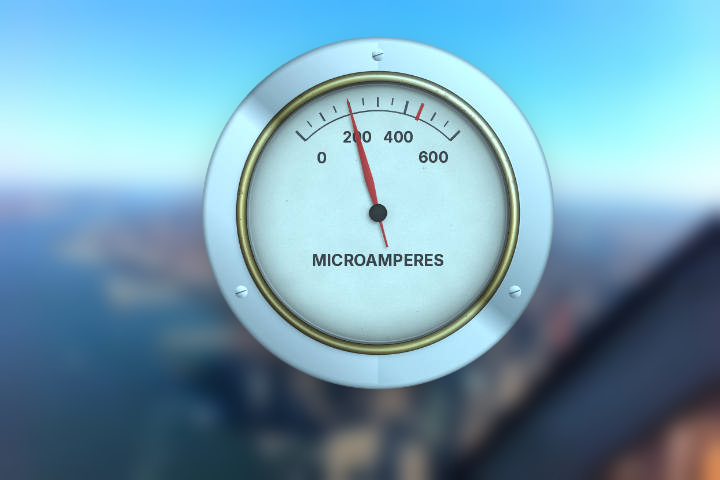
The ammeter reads **200** µA
